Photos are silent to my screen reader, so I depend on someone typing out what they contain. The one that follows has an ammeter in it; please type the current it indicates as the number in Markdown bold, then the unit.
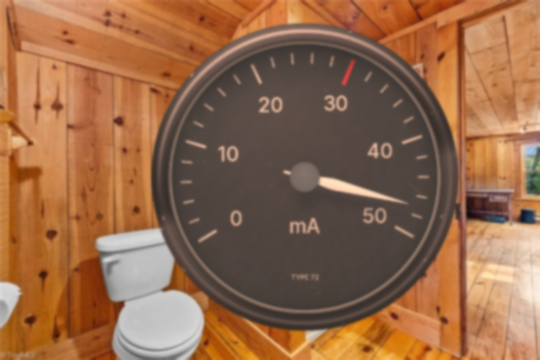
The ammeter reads **47** mA
